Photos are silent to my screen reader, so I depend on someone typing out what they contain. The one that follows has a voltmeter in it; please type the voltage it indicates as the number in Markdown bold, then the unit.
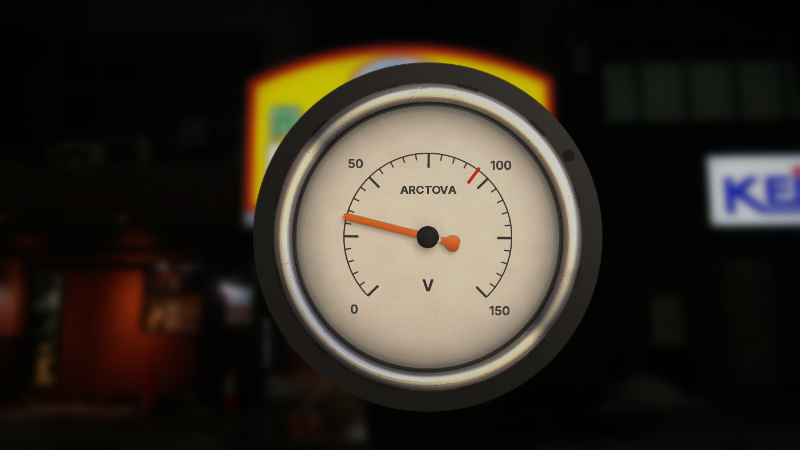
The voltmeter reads **32.5** V
